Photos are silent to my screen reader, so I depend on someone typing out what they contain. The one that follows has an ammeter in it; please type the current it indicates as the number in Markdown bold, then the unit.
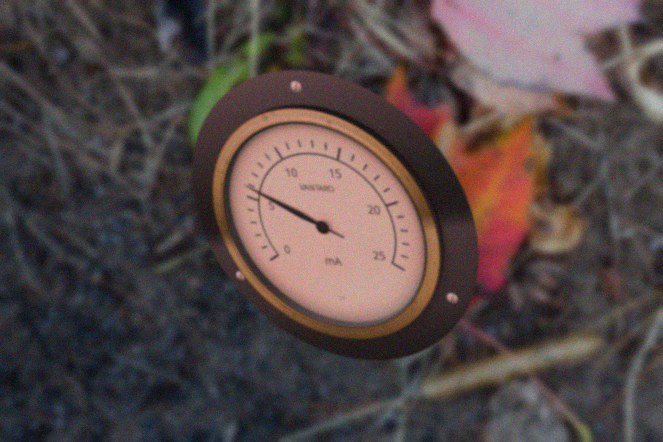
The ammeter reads **6** mA
